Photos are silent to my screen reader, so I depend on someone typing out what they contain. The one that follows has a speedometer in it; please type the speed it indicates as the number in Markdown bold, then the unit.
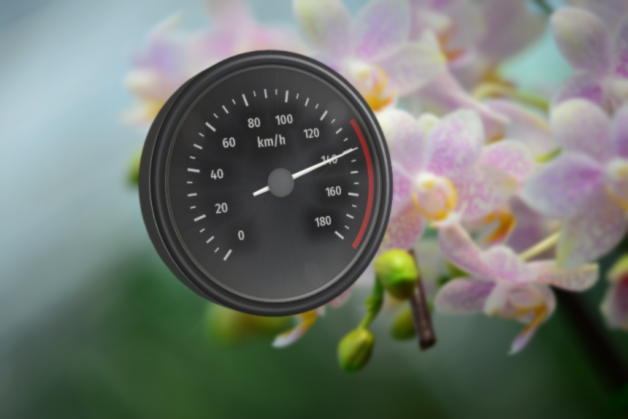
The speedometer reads **140** km/h
